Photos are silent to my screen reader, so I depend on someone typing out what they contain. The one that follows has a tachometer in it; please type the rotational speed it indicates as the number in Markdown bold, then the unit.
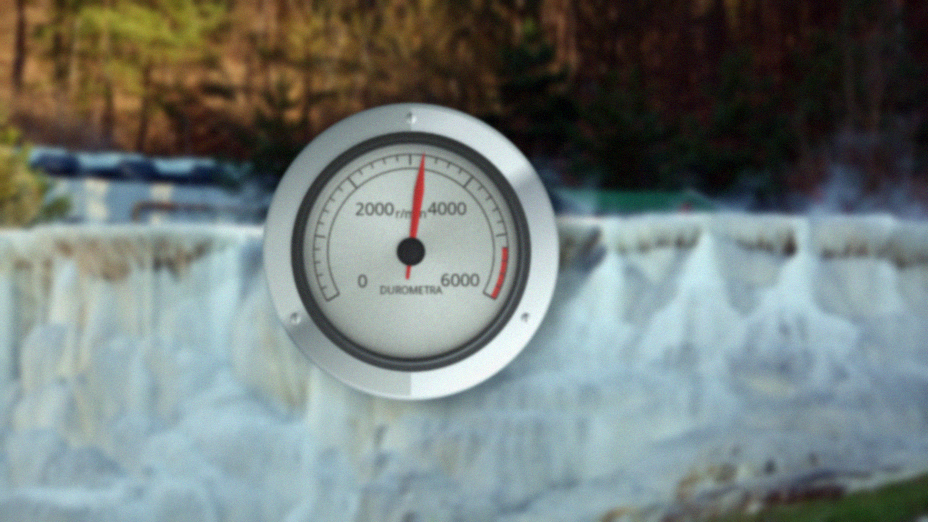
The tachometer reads **3200** rpm
